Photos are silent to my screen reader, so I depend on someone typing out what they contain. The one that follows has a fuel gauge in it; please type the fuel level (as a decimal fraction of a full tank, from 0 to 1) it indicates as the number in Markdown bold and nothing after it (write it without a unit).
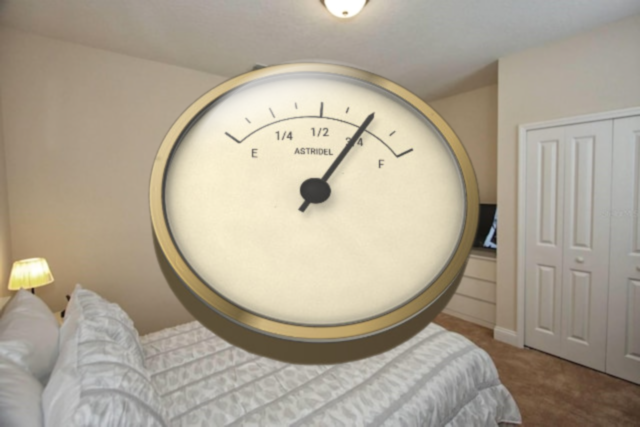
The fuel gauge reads **0.75**
